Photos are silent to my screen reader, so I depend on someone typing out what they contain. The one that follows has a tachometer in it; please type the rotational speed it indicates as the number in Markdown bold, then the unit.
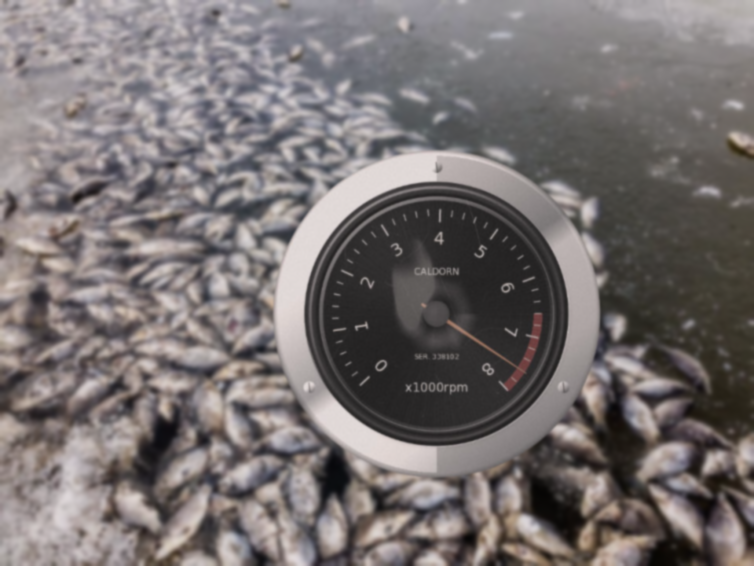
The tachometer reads **7600** rpm
